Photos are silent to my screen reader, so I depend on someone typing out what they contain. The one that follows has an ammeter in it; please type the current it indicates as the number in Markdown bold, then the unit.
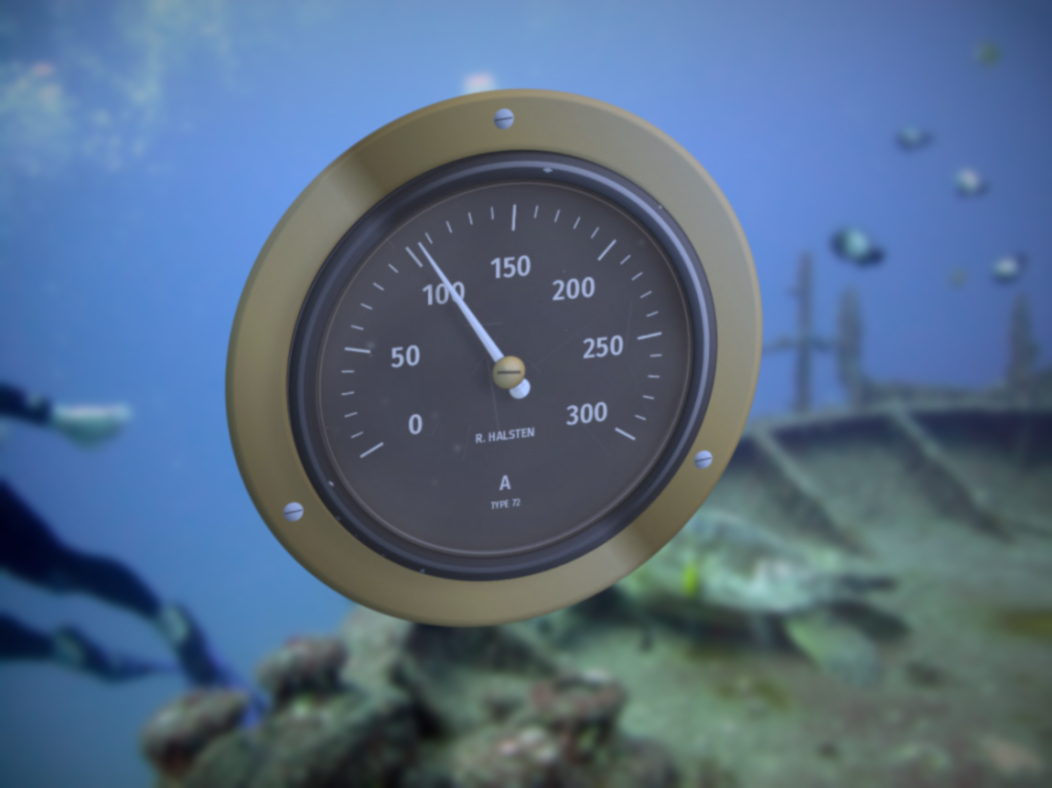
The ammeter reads **105** A
